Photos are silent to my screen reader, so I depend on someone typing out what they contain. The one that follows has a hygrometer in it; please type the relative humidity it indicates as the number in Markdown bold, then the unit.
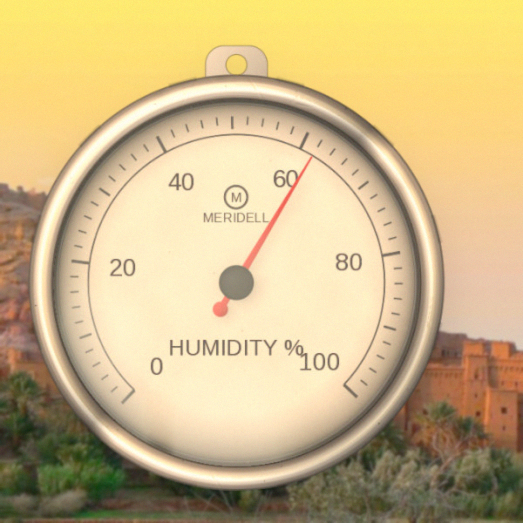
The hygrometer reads **62** %
